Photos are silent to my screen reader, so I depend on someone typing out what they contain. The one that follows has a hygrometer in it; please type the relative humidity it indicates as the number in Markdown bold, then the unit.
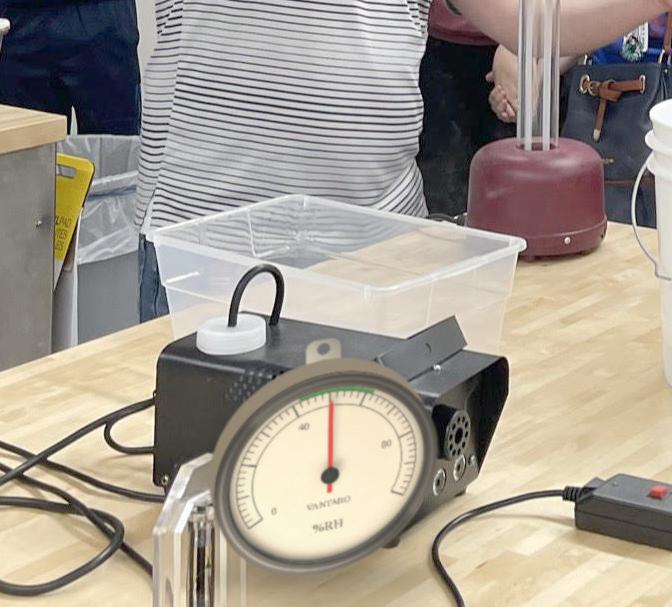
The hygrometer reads **50** %
